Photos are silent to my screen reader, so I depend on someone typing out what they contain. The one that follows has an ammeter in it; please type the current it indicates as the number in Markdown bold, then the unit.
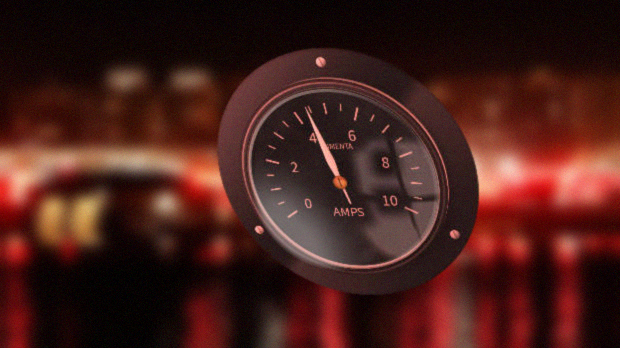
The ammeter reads **4.5** A
